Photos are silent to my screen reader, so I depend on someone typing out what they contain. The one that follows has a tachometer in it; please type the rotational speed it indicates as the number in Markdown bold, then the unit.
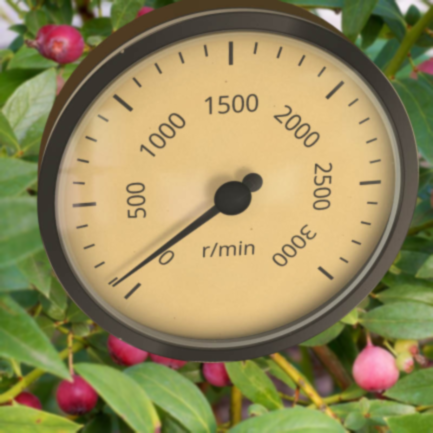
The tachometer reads **100** rpm
